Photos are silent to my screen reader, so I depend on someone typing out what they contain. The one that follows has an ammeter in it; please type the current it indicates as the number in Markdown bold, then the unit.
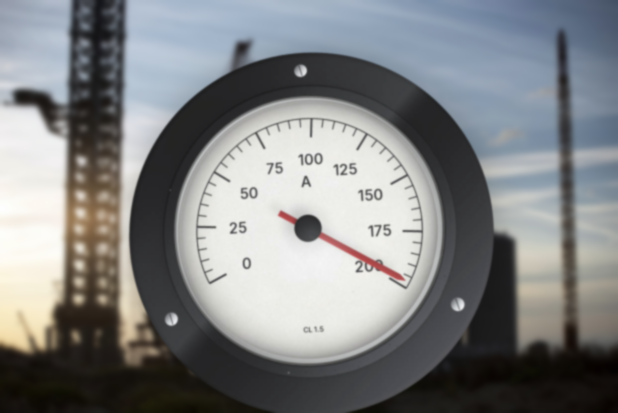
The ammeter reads **197.5** A
